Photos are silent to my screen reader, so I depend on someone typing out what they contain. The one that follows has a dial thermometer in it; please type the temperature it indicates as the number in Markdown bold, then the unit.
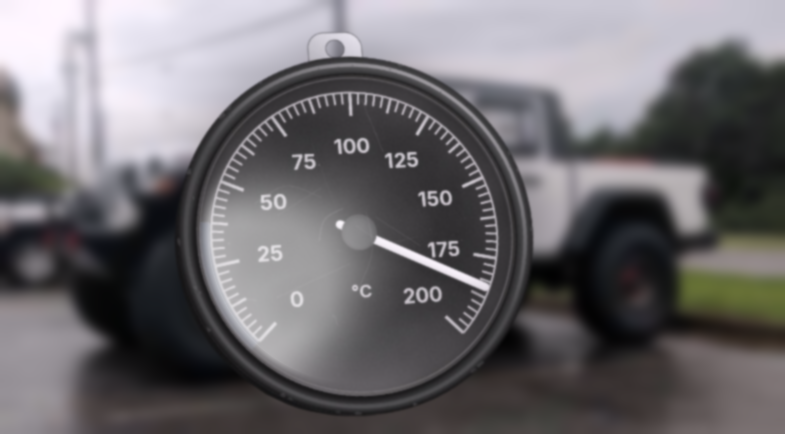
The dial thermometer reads **185** °C
